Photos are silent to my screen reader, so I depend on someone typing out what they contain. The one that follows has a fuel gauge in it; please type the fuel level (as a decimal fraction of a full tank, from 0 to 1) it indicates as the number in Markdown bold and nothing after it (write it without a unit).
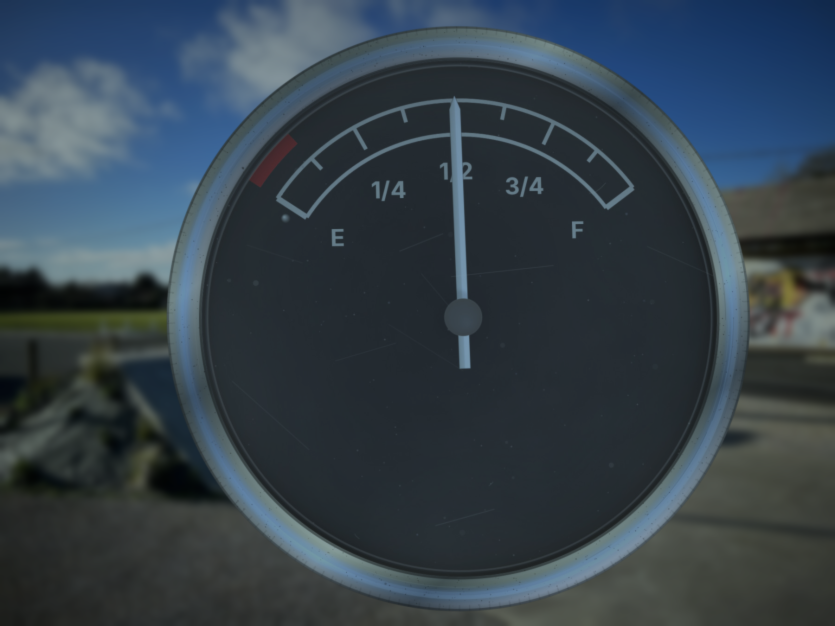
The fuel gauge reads **0.5**
